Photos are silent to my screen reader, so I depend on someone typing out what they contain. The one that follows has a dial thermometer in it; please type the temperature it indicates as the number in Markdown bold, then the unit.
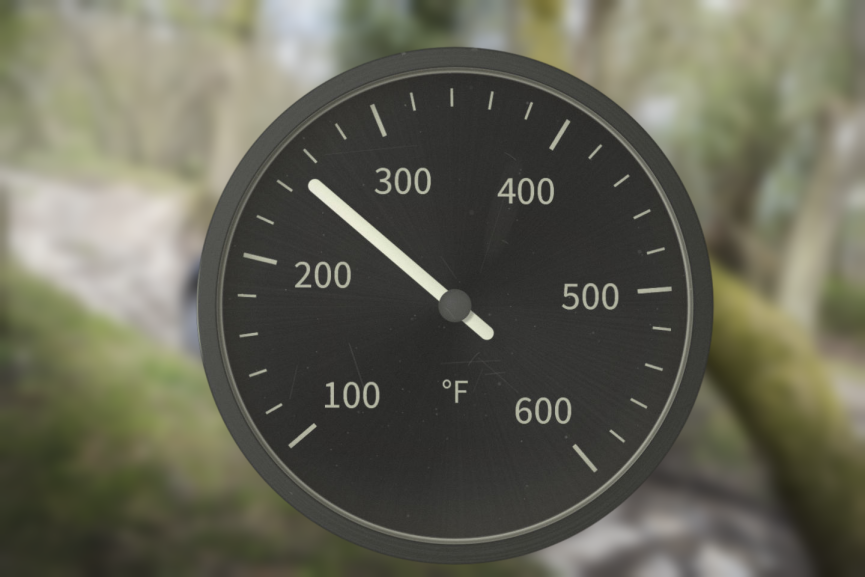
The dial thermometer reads **250** °F
